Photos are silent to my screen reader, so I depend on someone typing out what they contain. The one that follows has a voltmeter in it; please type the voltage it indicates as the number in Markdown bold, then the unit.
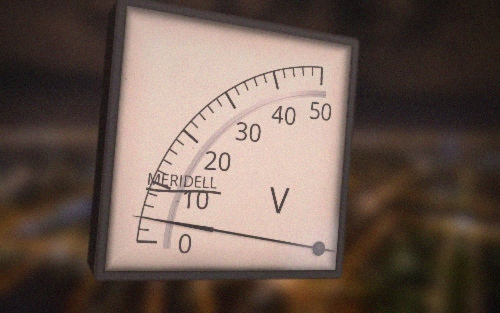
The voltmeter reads **4** V
